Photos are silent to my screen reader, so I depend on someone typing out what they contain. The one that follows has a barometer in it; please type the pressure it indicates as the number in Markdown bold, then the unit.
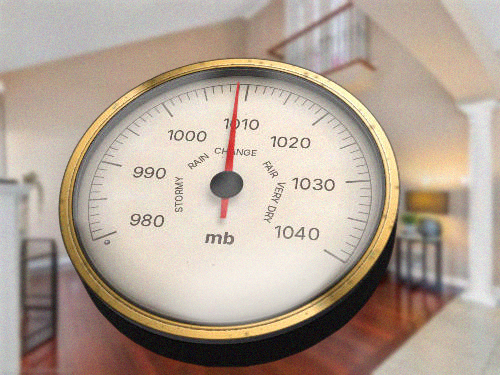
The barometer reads **1009** mbar
